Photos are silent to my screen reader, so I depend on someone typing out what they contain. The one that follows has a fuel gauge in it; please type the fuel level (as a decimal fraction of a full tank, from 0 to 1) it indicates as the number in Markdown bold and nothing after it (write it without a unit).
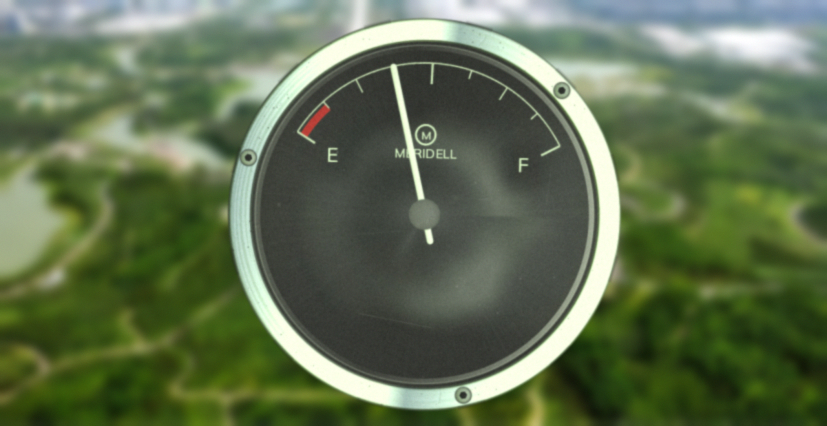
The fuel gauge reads **0.375**
